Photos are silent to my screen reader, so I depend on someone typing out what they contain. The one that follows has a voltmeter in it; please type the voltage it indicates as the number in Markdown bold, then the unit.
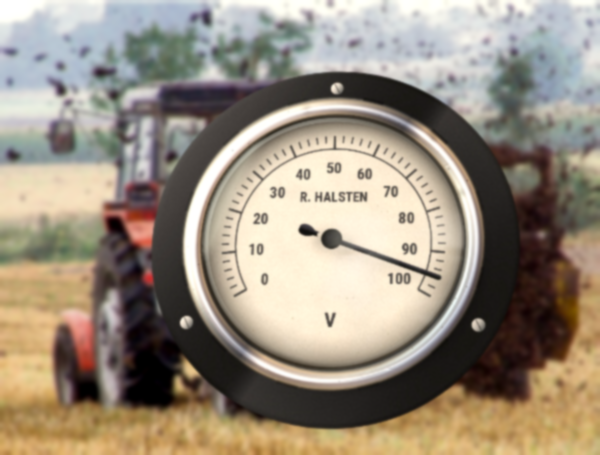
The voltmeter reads **96** V
